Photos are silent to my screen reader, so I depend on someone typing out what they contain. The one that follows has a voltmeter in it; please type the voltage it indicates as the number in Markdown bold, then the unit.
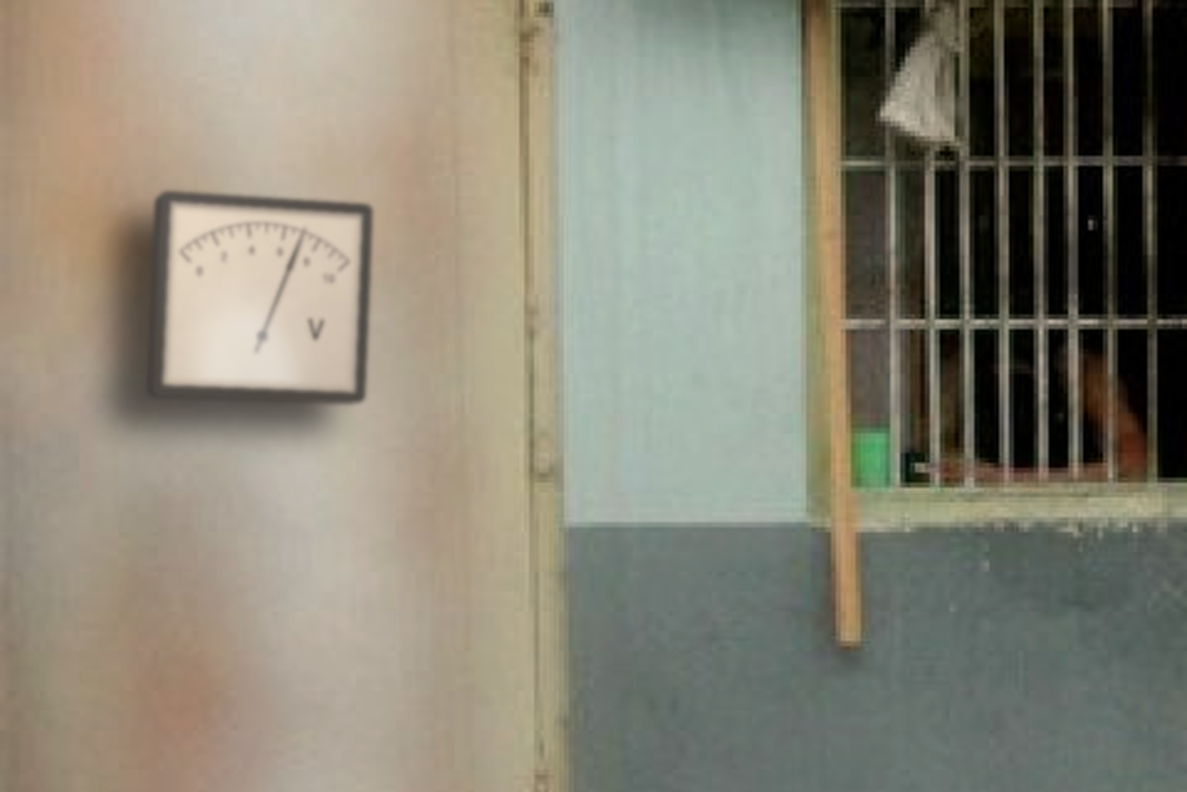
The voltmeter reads **7** V
